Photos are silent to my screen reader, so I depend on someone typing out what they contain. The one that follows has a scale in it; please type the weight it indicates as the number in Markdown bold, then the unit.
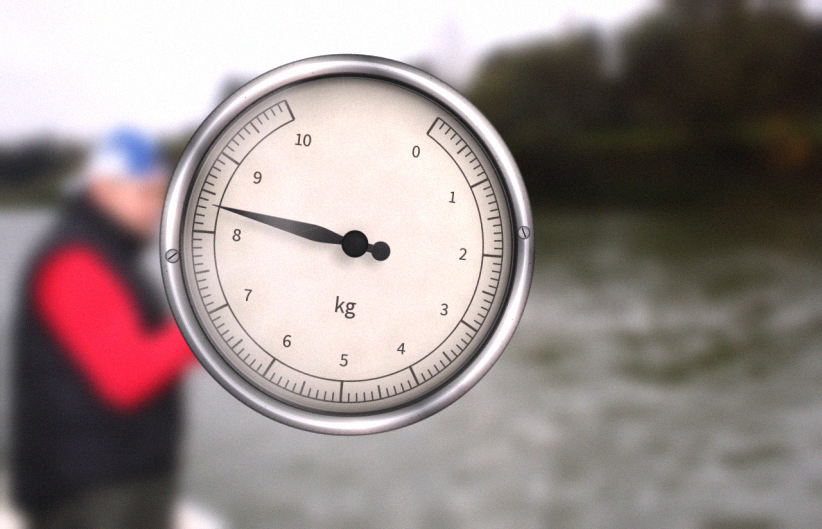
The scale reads **8.35** kg
